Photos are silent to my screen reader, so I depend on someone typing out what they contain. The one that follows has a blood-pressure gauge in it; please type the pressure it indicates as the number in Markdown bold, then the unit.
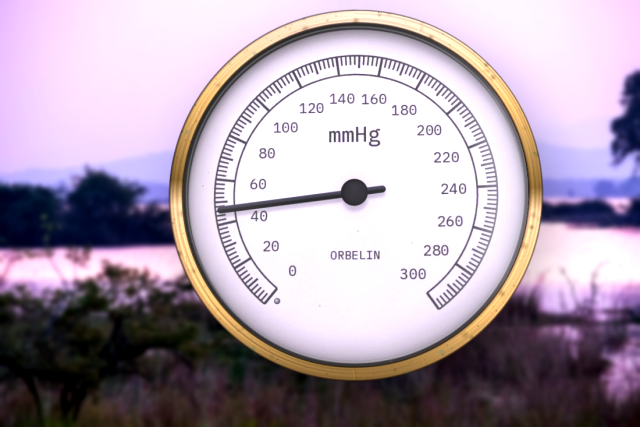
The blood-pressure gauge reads **46** mmHg
